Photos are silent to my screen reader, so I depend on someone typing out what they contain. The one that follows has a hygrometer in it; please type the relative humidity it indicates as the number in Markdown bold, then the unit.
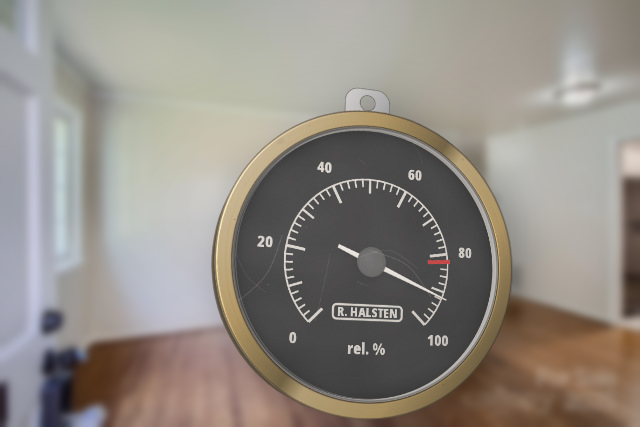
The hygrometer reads **92** %
